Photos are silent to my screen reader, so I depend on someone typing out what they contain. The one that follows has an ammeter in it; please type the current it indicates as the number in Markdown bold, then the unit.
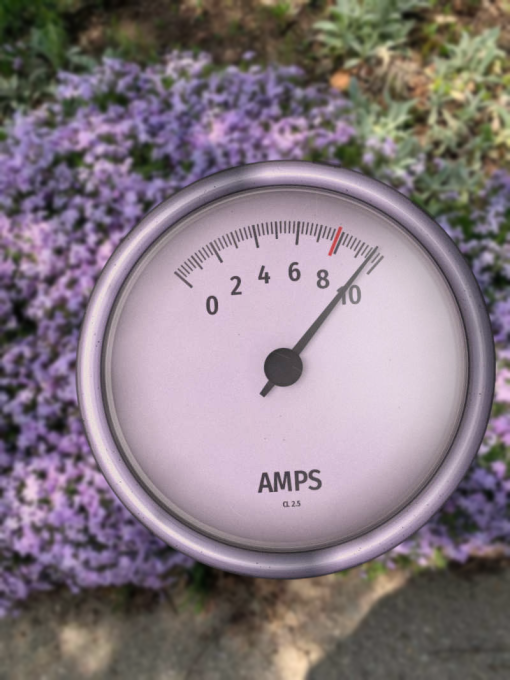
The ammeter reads **9.6** A
